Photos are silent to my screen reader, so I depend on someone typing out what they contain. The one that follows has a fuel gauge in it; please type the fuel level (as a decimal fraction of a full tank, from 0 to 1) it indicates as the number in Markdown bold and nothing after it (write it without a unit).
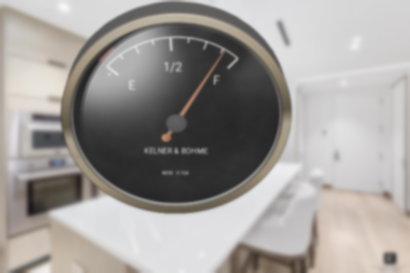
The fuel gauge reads **0.875**
